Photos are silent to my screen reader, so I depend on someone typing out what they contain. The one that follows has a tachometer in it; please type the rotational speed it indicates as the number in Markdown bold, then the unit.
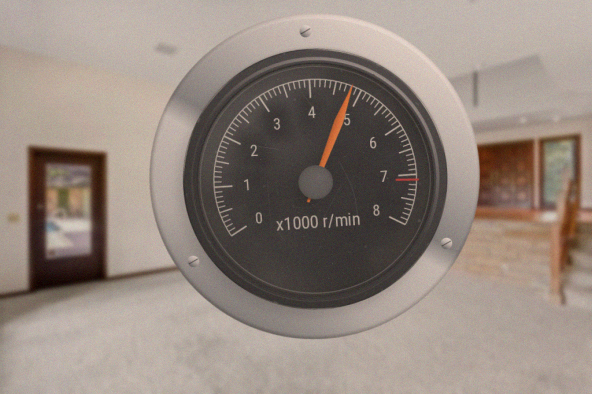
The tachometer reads **4800** rpm
